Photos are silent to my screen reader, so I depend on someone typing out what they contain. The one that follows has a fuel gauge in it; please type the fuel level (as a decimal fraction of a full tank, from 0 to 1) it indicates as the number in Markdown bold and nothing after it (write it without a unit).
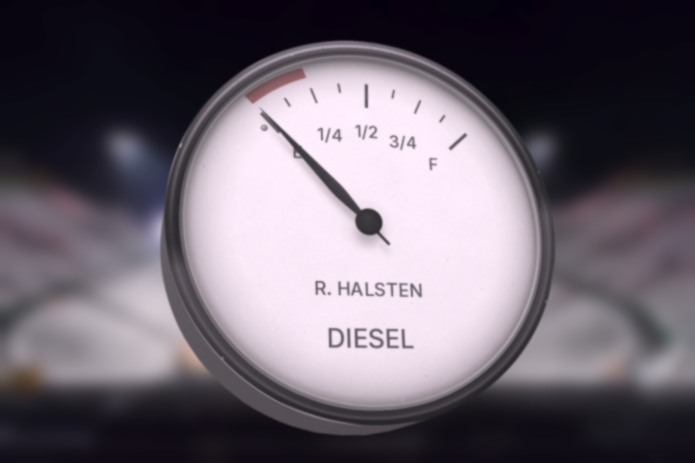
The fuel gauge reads **0**
